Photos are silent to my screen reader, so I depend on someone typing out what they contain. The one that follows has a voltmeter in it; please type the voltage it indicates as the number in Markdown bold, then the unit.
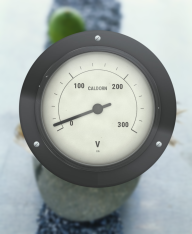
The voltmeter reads **10** V
